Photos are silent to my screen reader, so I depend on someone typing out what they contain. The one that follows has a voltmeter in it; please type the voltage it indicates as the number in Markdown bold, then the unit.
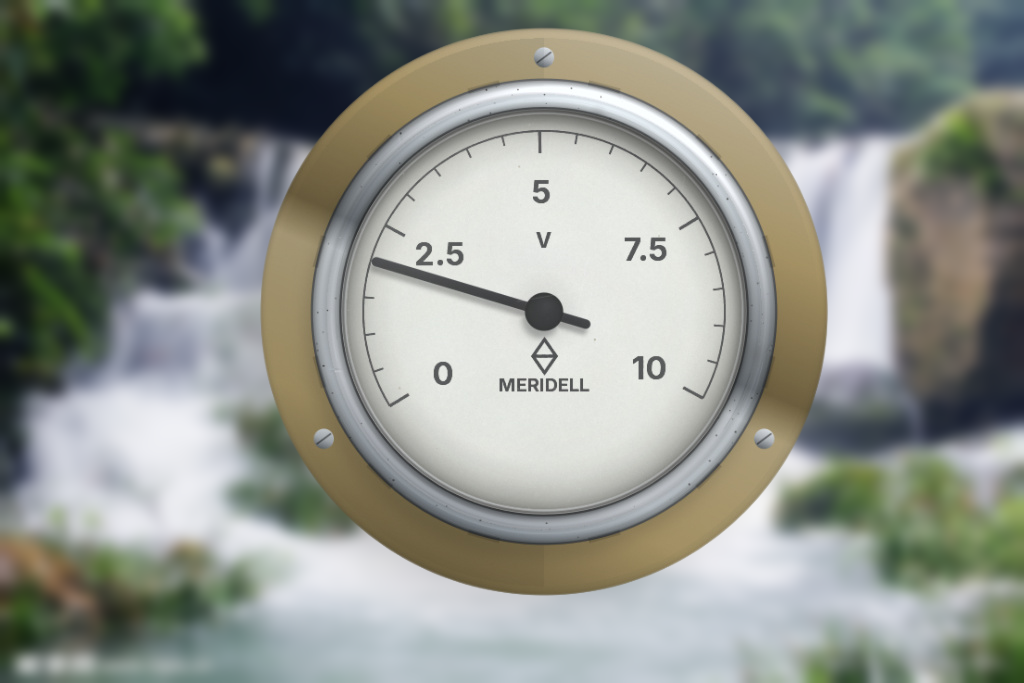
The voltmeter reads **2** V
